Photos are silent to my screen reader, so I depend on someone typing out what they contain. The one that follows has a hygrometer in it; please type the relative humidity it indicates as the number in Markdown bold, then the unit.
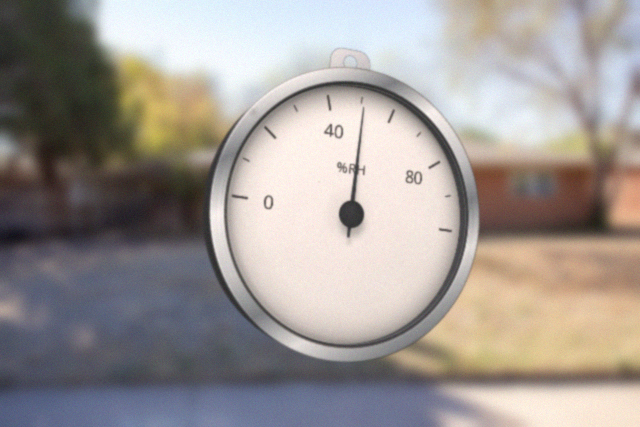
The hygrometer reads **50** %
